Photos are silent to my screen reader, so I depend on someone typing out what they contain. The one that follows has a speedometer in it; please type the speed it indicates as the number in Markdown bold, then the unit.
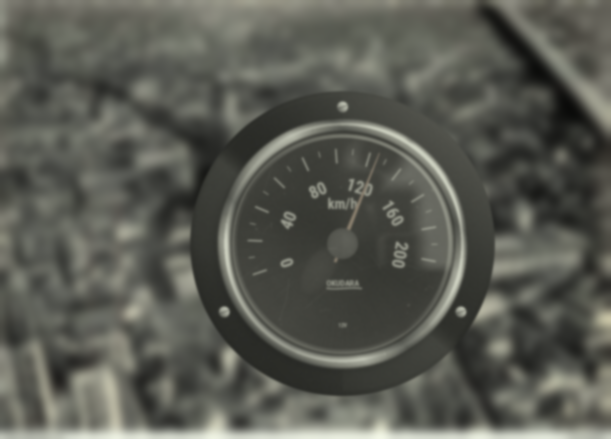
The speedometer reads **125** km/h
